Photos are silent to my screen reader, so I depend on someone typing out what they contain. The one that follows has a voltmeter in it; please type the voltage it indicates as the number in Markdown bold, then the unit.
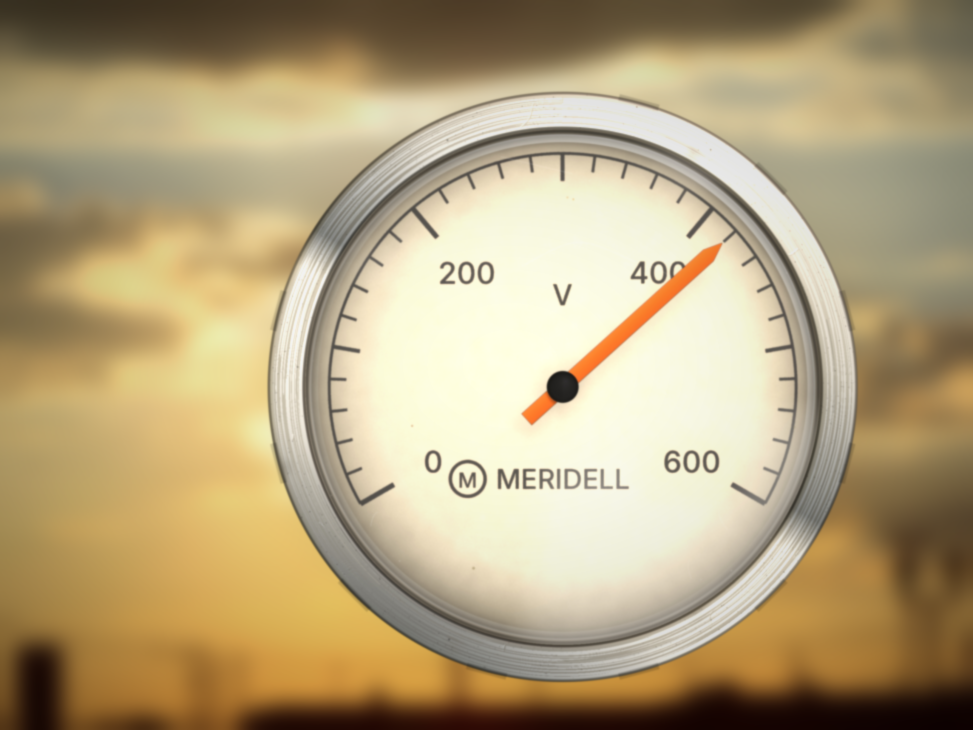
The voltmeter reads **420** V
